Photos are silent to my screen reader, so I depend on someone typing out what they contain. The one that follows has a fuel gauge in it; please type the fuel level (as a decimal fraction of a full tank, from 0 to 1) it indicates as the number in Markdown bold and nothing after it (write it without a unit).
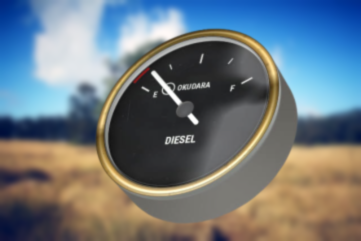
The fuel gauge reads **0.125**
